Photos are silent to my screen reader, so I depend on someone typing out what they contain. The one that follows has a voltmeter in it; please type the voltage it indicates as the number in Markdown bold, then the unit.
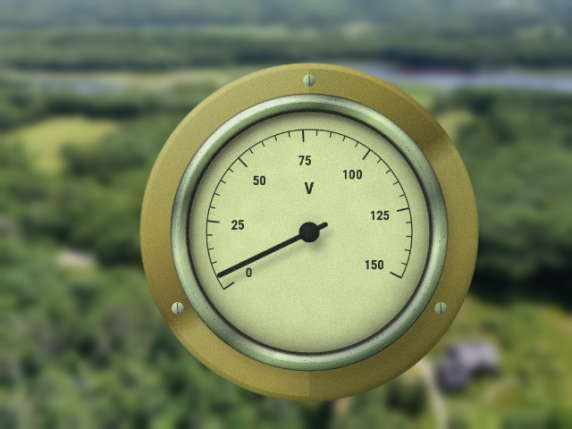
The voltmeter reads **5** V
